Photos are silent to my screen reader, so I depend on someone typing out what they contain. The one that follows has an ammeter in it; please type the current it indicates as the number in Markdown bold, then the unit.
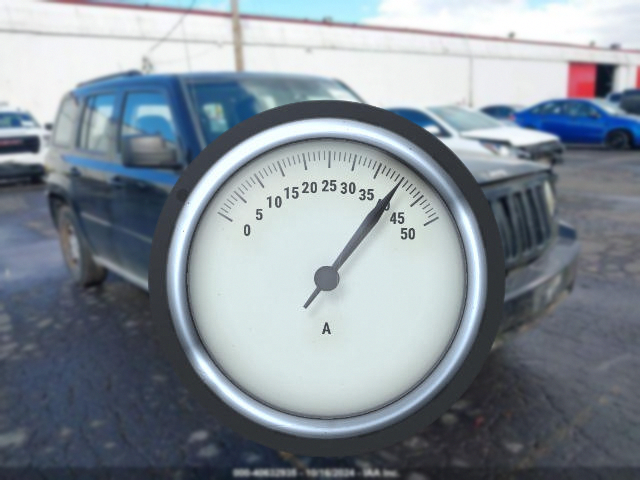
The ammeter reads **40** A
